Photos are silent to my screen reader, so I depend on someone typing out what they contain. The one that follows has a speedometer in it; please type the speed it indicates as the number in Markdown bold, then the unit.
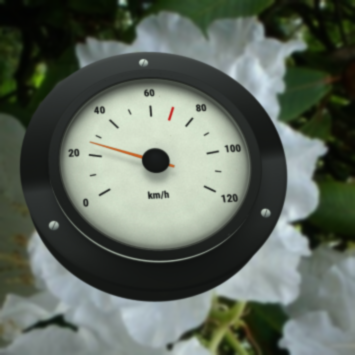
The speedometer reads **25** km/h
